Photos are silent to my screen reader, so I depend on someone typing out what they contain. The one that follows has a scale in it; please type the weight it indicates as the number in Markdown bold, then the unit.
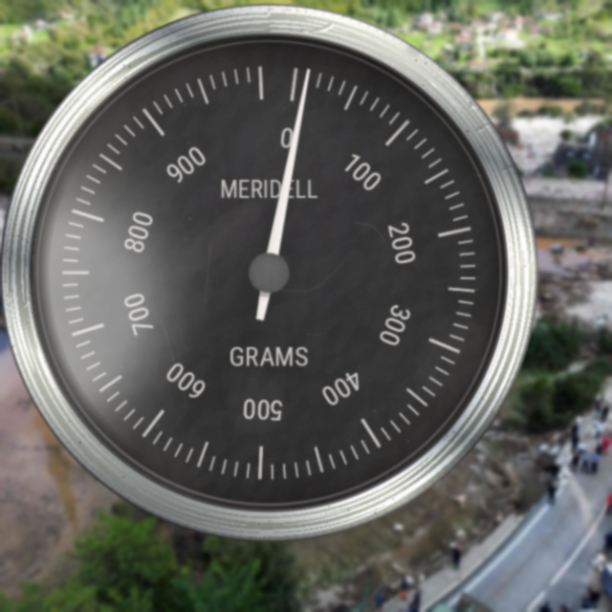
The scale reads **10** g
